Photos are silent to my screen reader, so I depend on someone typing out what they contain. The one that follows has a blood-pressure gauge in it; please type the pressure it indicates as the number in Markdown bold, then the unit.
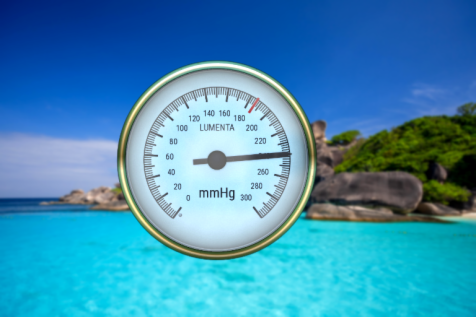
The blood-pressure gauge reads **240** mmHg
